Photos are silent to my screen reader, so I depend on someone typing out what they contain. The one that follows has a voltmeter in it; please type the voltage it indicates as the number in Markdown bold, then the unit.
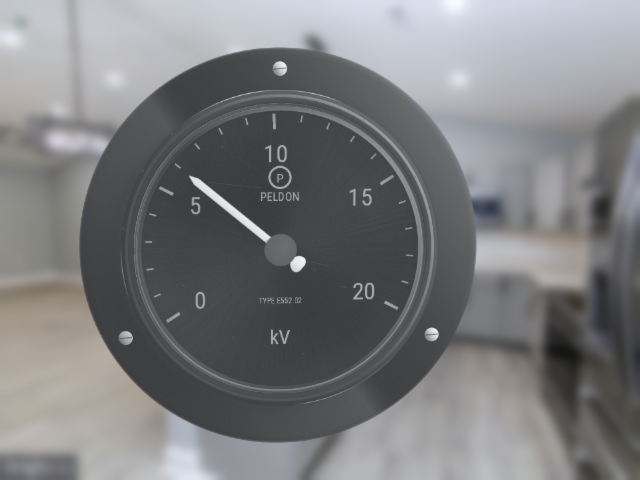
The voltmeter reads **6** kV
